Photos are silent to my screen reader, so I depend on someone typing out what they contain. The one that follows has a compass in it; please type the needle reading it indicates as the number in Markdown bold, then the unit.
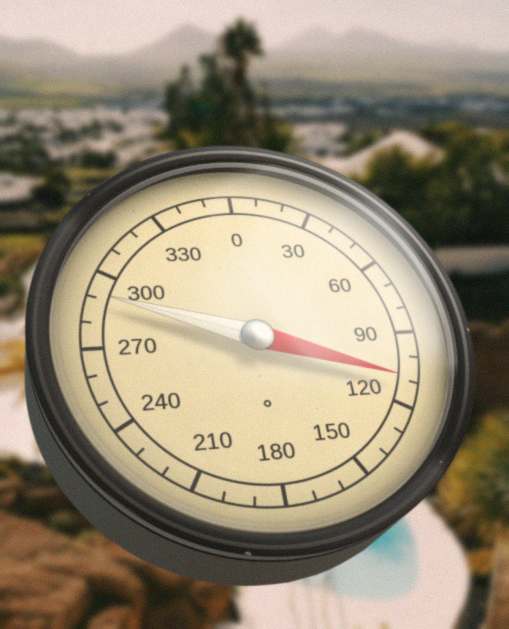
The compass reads **110** °
